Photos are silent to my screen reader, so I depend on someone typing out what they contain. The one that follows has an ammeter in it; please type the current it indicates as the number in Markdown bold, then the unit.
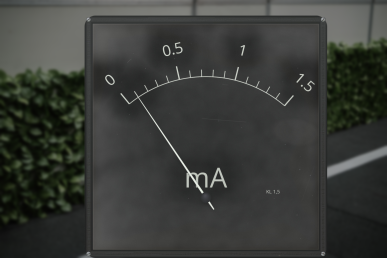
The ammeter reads **0.1** mA
